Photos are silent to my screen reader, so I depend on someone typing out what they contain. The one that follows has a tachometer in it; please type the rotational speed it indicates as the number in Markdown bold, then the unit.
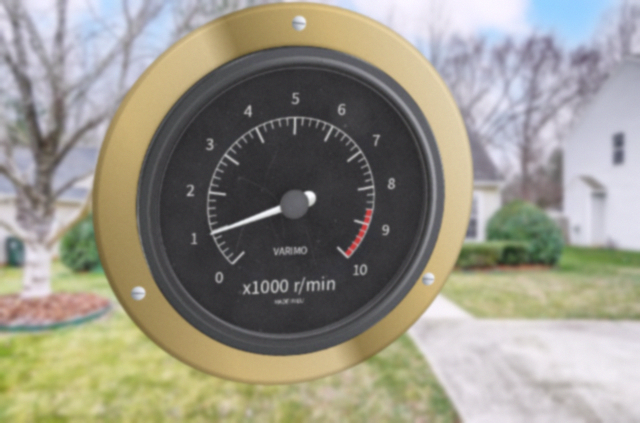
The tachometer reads **1000** rpm
